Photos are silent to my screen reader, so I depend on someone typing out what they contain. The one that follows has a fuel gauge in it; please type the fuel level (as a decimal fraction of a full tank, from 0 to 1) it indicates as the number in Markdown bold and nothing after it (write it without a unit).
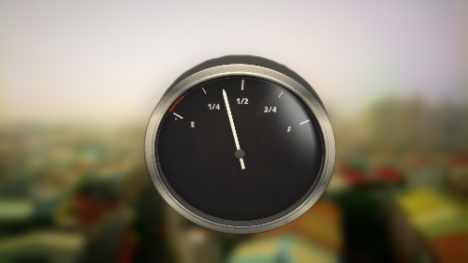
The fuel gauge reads **0.375**
